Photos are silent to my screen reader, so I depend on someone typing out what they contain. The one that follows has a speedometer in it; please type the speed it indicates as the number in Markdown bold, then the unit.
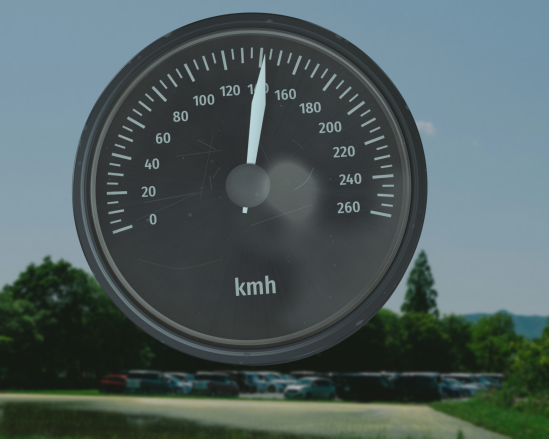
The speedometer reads **142.5** km/h
